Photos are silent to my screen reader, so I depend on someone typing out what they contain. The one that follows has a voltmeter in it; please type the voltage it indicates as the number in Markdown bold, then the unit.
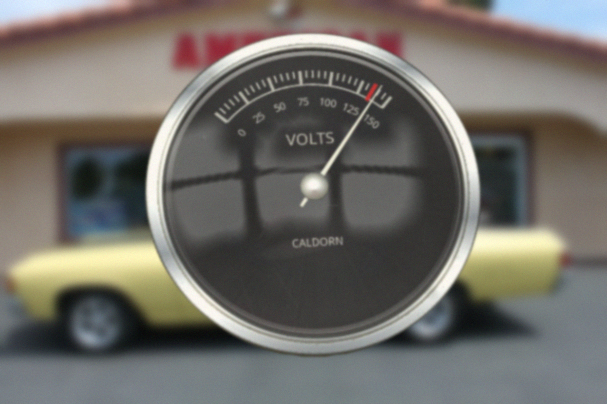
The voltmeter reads **140** V
